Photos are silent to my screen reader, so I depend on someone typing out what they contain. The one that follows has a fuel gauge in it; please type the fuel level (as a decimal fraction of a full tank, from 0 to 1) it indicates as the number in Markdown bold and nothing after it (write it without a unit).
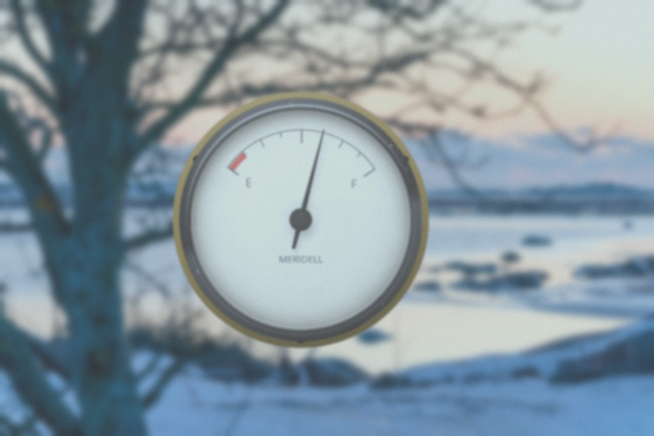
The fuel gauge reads **0.625**
